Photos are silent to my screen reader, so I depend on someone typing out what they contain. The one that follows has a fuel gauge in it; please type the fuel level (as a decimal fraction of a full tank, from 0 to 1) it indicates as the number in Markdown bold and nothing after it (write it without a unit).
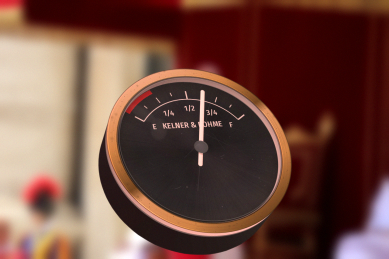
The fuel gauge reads **0.625**
